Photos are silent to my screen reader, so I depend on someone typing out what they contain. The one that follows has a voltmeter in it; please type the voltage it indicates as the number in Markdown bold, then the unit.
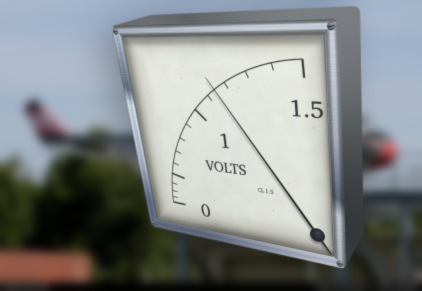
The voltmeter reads **1.15** V
